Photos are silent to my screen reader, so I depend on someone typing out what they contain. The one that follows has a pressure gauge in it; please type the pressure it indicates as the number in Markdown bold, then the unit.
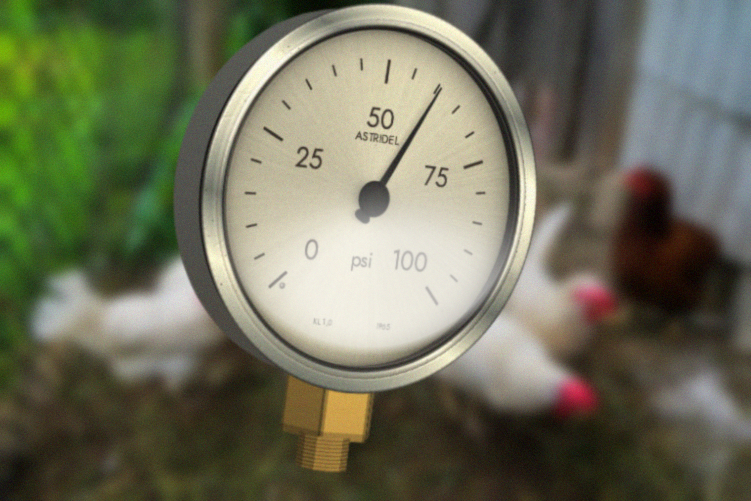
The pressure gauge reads **60** psi
